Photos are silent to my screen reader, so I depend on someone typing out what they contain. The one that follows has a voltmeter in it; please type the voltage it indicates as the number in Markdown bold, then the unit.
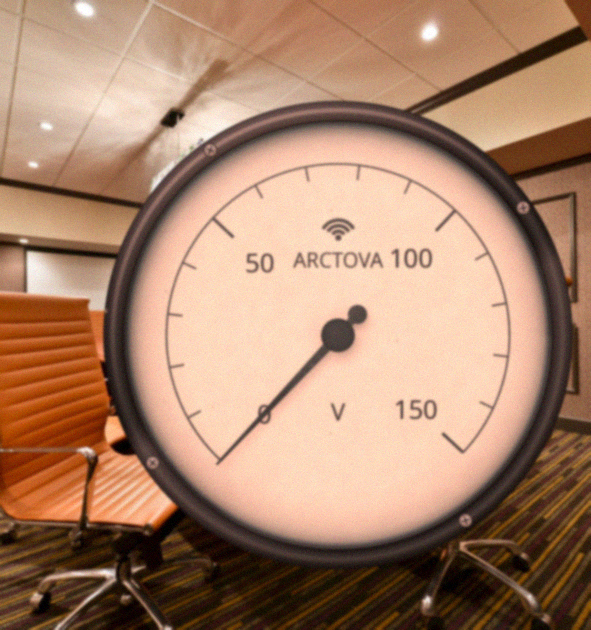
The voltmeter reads **0** V
